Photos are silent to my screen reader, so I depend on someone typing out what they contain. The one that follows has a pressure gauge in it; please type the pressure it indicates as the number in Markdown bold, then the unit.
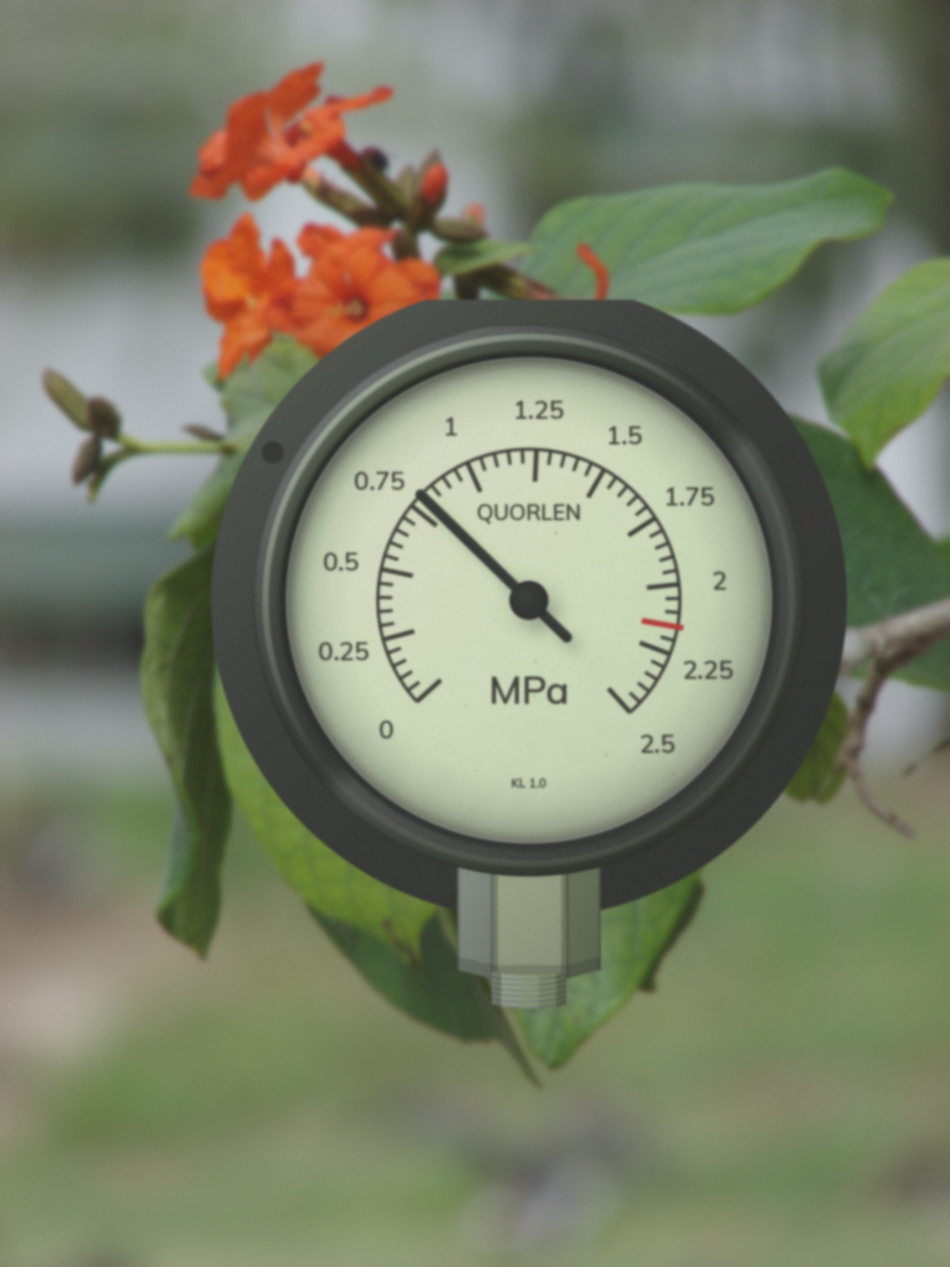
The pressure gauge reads **0.8** MPa
